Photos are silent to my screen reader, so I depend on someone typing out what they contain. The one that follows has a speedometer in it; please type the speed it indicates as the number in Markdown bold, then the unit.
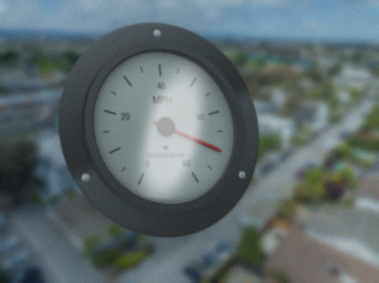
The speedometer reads **70** mph
